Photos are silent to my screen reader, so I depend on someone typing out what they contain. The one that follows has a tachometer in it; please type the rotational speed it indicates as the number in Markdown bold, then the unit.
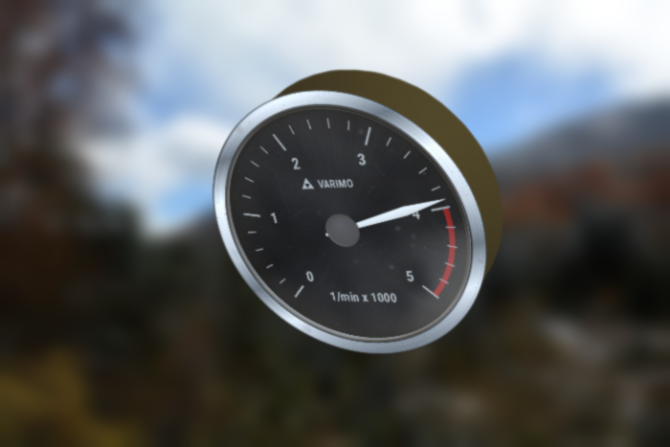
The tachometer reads **3900** rpm
